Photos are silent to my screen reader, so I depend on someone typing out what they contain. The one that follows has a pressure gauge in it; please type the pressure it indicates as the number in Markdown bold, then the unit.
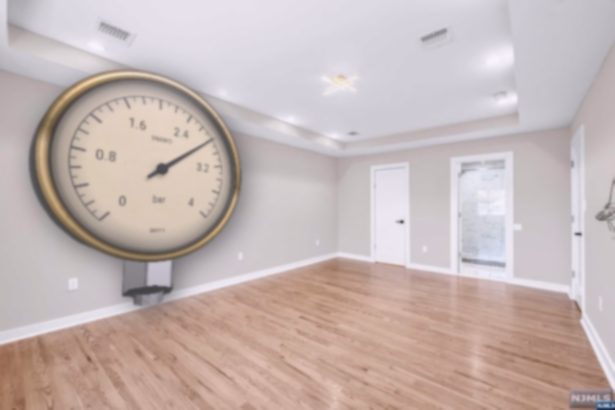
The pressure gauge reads **2.8** bar
